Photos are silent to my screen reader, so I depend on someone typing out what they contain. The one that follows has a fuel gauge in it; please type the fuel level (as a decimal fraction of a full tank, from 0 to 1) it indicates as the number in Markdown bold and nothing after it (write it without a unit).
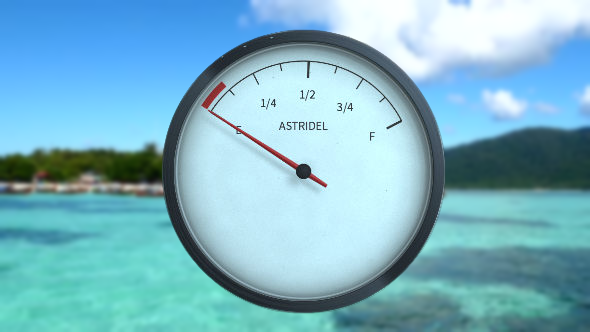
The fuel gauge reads **0**
